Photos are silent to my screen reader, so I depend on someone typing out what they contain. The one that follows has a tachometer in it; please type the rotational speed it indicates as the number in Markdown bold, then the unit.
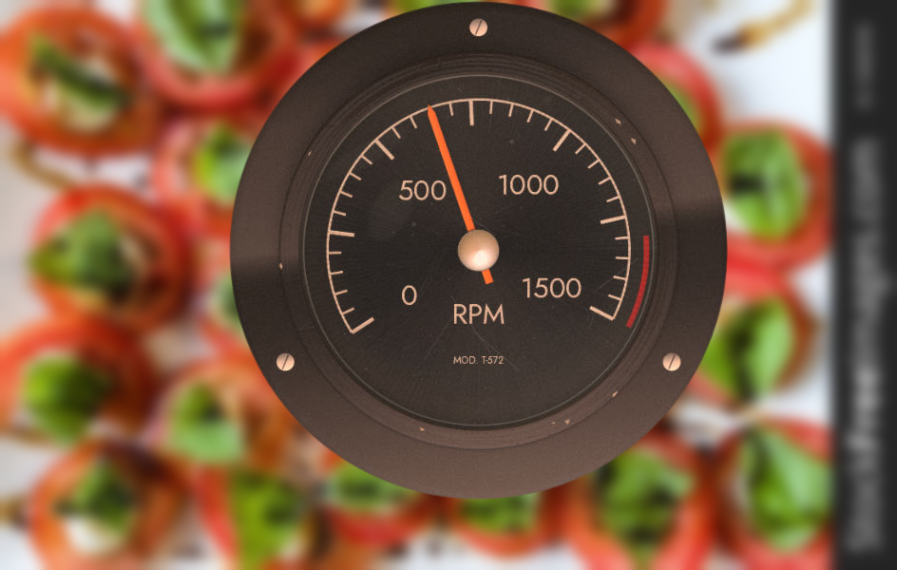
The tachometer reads **650** rpm
